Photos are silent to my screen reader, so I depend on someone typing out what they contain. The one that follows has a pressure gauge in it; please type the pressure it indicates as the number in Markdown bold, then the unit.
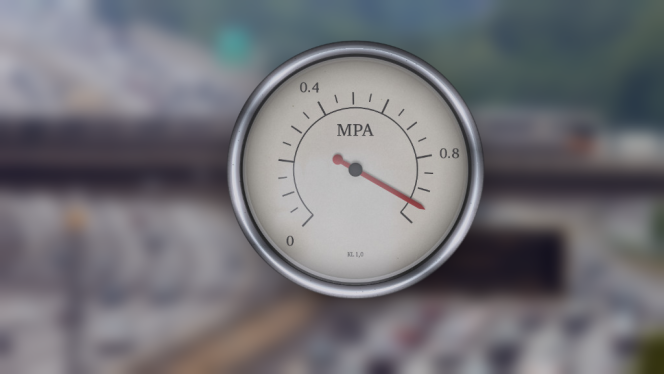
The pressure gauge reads **0.95** MPa
